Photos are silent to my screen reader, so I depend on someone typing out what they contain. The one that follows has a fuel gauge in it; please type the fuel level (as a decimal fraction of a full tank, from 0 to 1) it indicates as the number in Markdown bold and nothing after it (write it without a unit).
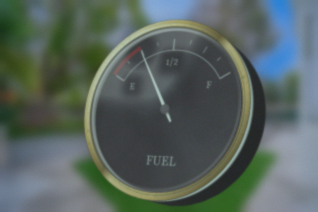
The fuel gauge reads **0.25**
